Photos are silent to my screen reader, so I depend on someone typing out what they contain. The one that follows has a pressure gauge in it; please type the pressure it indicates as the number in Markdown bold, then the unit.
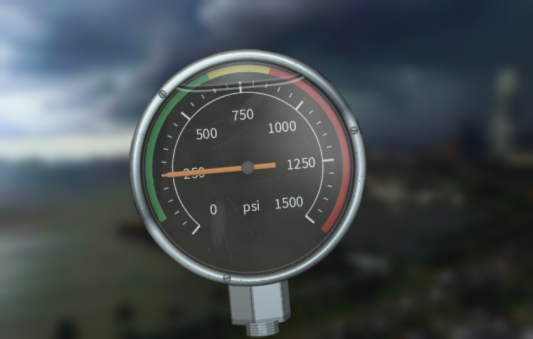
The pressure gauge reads **250** psi
